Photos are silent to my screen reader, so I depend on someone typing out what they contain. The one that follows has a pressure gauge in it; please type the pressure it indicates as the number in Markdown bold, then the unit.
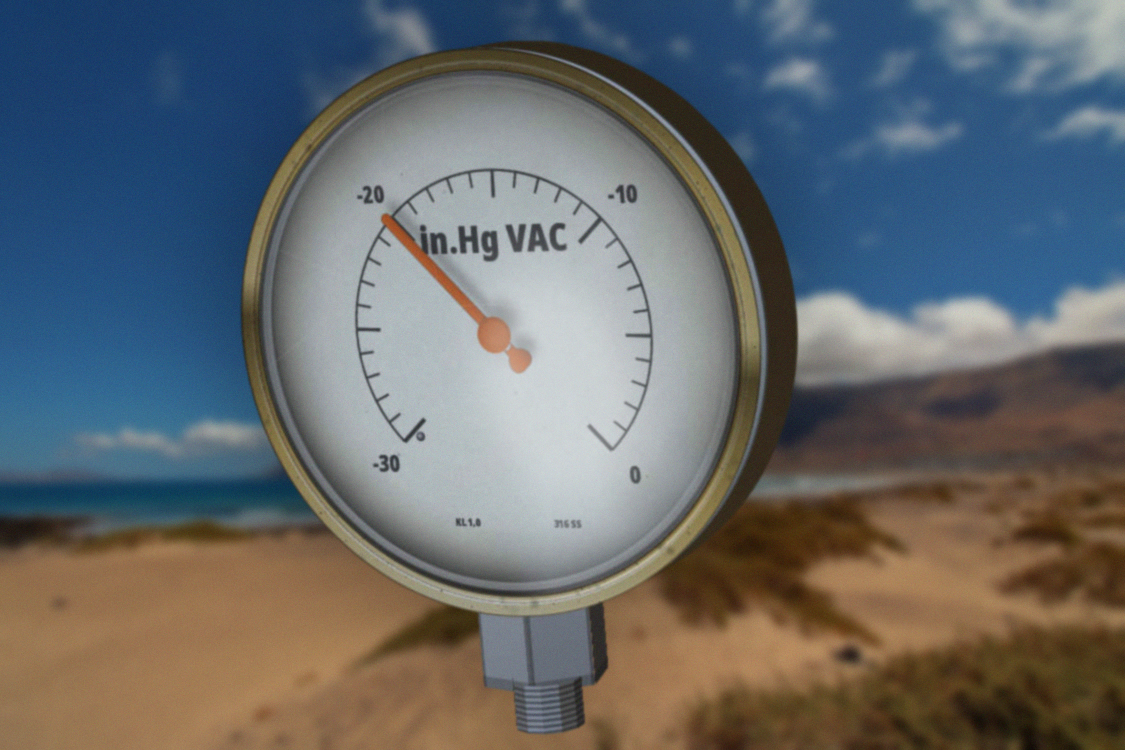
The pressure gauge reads **-20** inHg
